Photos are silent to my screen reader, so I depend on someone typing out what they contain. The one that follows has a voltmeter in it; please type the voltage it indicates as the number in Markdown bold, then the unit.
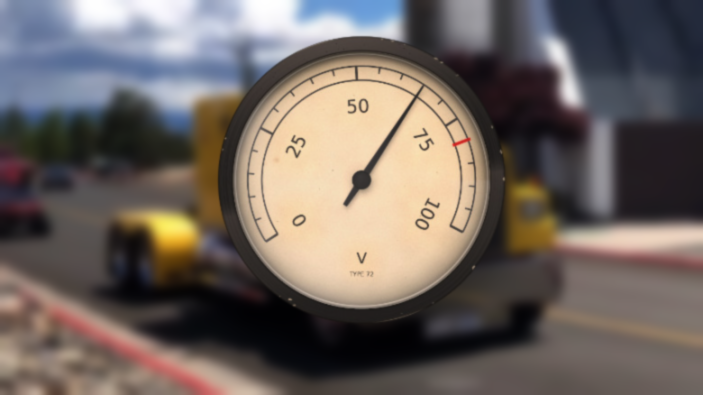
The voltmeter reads **65** V
